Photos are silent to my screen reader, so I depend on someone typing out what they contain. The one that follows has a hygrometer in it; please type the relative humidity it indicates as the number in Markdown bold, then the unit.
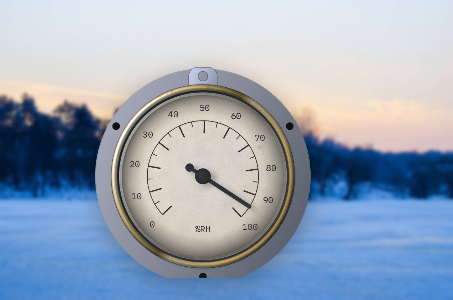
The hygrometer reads **95** %
